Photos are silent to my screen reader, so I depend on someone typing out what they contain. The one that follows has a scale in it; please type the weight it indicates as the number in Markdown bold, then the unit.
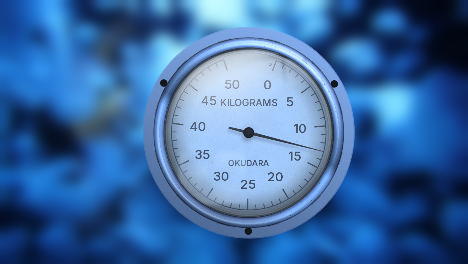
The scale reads **13** kg
